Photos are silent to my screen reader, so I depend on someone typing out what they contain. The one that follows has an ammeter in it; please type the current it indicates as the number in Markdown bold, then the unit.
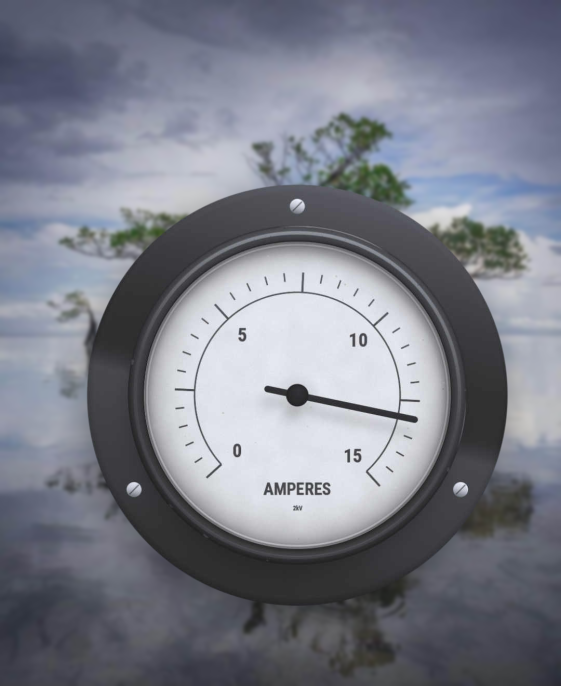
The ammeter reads **13** A
